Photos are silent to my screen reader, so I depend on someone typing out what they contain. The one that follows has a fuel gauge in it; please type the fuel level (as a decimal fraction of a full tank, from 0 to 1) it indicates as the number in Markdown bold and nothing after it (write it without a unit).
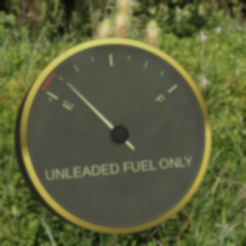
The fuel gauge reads **0.125**
